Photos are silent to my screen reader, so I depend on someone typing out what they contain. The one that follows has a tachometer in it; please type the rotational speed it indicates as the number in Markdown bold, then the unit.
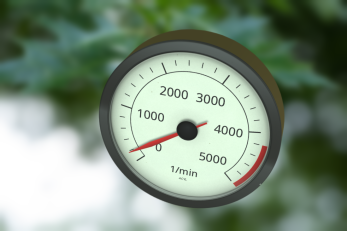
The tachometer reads **200** rpm
